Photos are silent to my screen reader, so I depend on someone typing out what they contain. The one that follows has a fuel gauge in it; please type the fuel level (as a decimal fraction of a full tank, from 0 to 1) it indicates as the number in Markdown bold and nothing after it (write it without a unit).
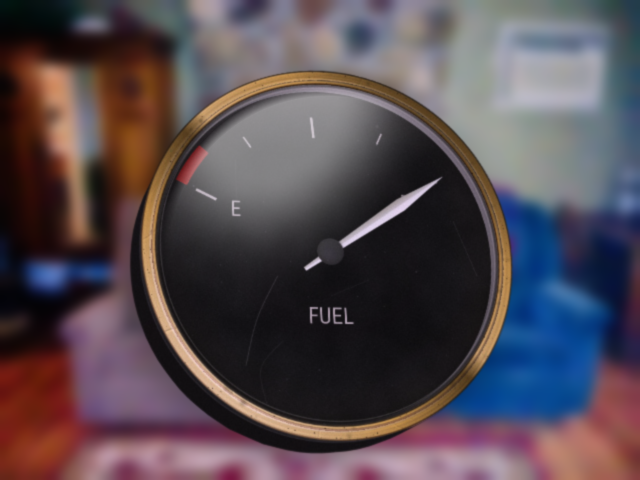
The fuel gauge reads **1**
